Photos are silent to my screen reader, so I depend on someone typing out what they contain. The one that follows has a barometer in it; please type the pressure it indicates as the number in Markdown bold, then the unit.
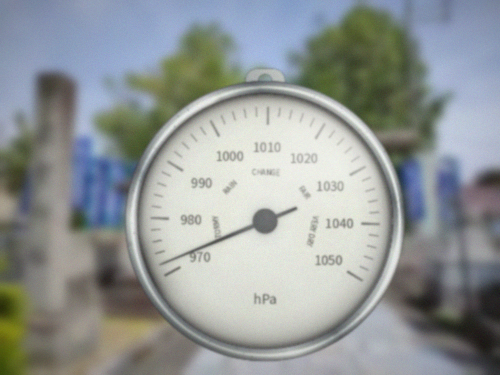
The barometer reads **972** hPa
